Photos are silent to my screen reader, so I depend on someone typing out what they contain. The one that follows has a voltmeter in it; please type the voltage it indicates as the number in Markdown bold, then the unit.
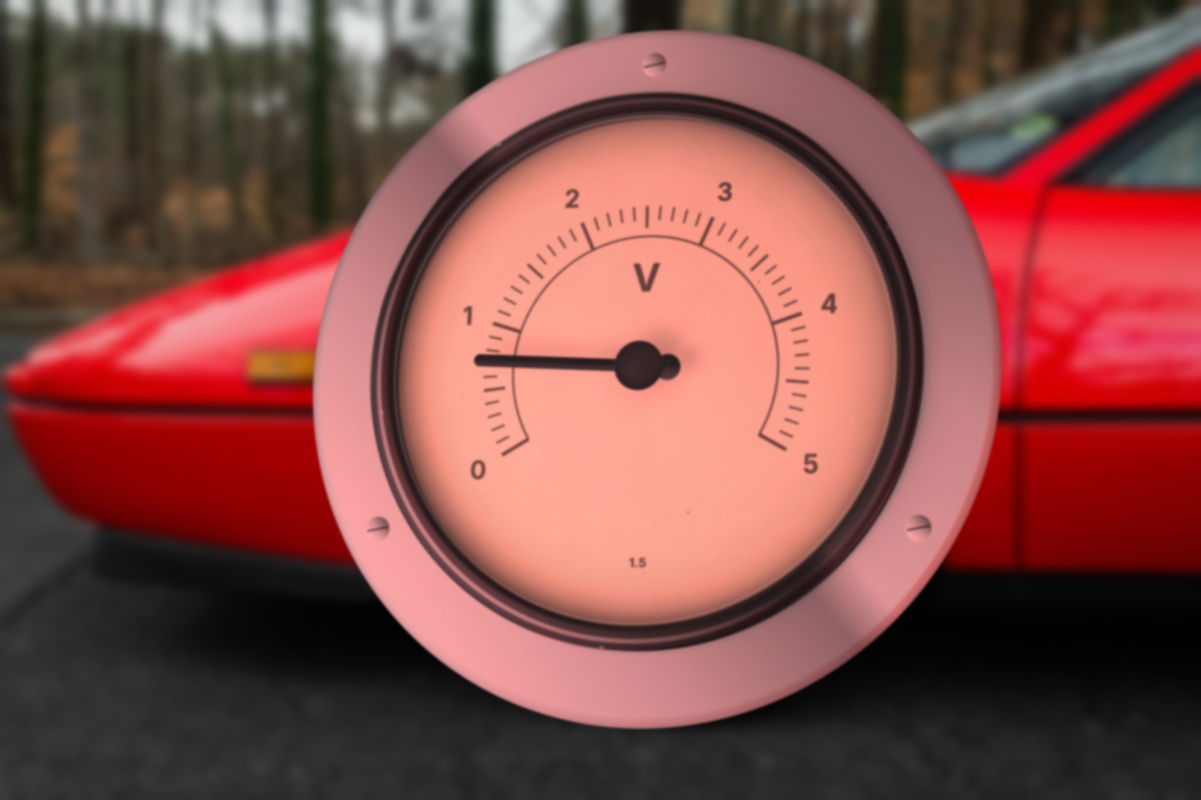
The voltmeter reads **0.7** V
